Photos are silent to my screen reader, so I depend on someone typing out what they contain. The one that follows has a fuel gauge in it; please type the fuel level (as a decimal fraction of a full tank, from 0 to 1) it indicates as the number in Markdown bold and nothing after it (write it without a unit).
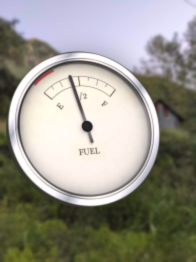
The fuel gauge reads **0.375**
